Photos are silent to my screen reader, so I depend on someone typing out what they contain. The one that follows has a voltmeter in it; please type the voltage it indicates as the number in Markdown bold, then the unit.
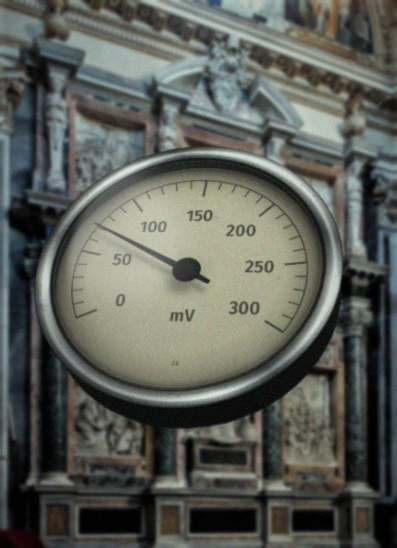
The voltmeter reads **70** mV
